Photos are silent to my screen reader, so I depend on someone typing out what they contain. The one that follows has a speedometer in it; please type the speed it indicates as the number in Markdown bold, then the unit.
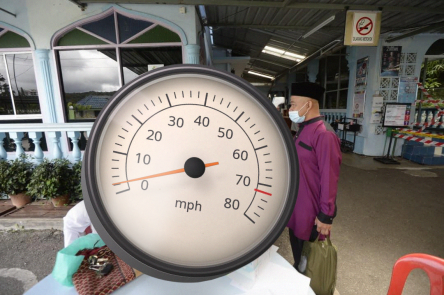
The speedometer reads **2** mph
